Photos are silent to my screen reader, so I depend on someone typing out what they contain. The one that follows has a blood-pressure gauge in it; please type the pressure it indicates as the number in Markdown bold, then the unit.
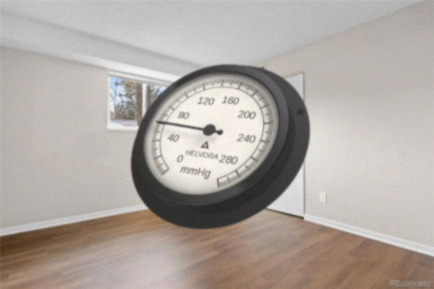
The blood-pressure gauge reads **60** mmHg
